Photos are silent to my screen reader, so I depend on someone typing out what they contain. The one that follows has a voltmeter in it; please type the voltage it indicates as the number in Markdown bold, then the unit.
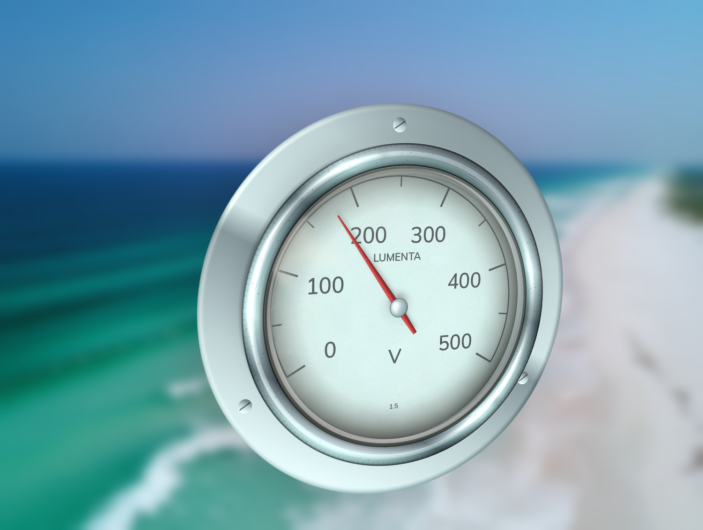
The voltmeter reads **175** V
